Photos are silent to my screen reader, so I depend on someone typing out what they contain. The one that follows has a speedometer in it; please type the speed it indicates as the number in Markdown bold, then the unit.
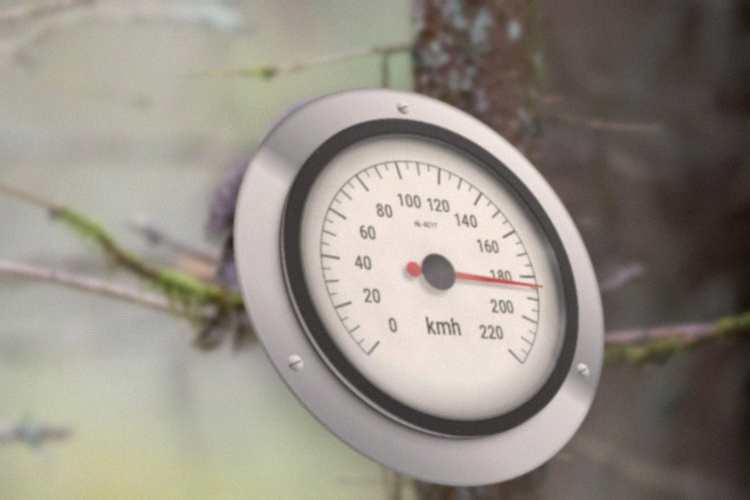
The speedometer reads **185** km/h
